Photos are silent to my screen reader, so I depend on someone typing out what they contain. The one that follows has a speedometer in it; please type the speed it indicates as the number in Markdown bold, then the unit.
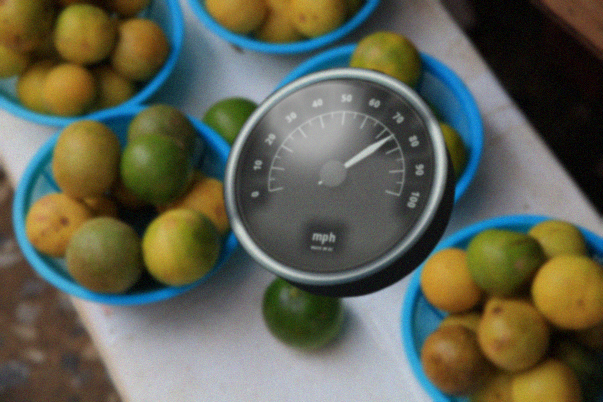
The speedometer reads **75** mph
